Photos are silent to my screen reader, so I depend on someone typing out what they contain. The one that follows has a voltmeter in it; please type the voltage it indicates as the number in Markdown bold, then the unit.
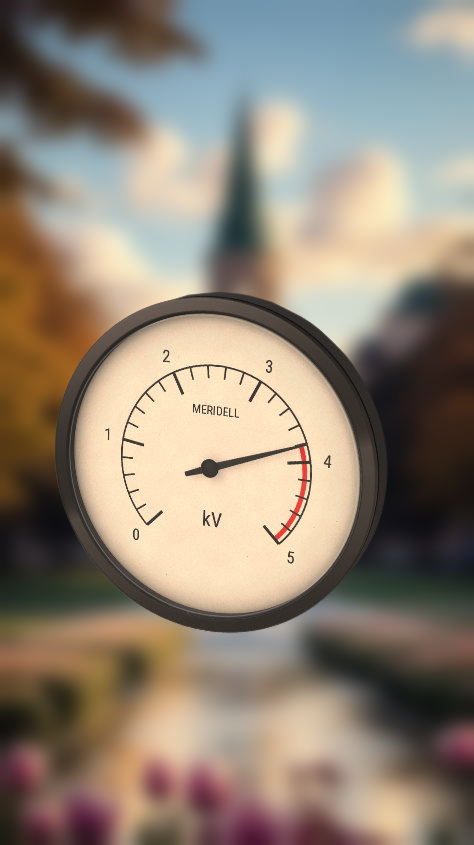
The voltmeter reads **3.8** kV
